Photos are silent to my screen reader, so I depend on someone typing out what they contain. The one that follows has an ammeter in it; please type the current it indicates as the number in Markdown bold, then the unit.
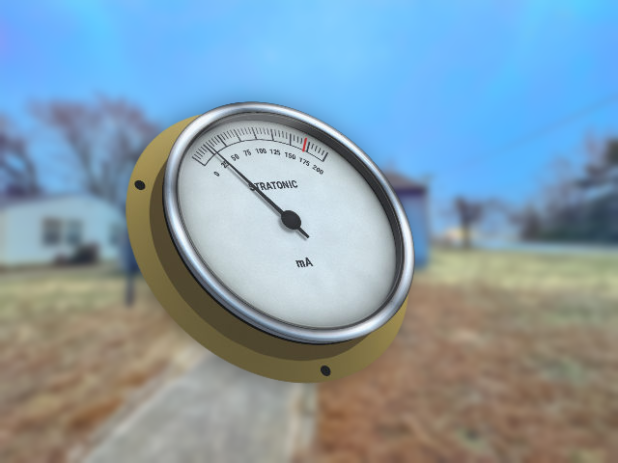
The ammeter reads **25** mA
